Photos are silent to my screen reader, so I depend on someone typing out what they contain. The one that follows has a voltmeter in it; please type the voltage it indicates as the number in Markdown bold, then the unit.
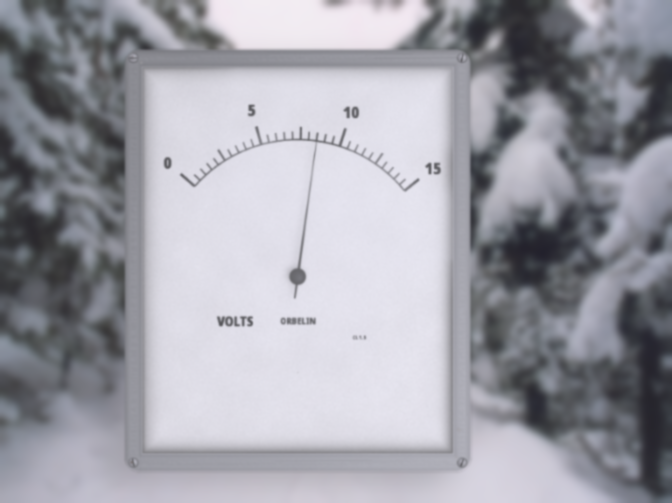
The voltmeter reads **8.5** V
